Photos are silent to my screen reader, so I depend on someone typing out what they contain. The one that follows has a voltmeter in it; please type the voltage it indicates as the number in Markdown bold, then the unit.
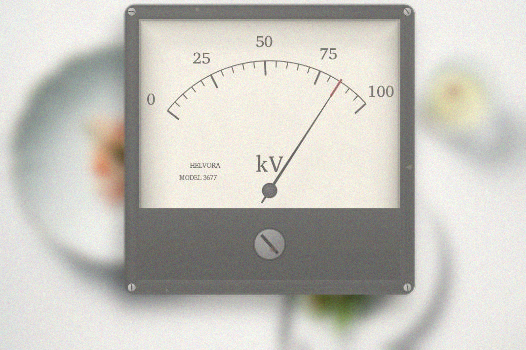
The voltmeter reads **85** kV
